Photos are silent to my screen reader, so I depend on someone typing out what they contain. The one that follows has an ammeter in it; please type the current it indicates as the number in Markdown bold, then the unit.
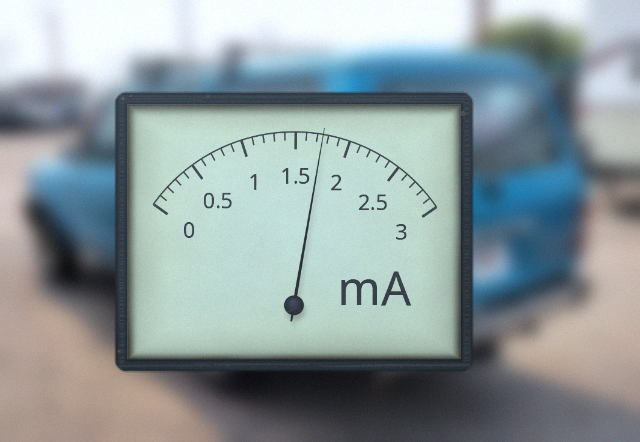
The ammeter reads **1.75** mA
